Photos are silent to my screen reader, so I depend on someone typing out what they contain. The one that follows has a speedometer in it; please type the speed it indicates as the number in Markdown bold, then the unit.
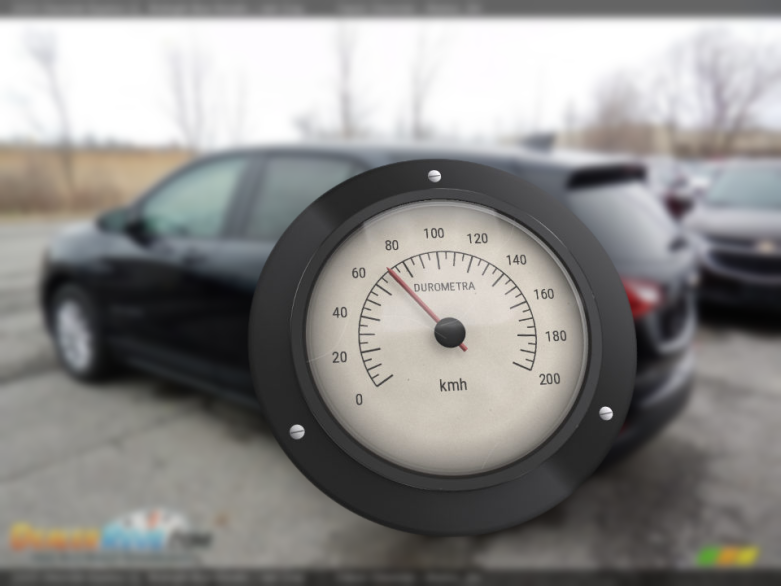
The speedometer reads **70** km/h
